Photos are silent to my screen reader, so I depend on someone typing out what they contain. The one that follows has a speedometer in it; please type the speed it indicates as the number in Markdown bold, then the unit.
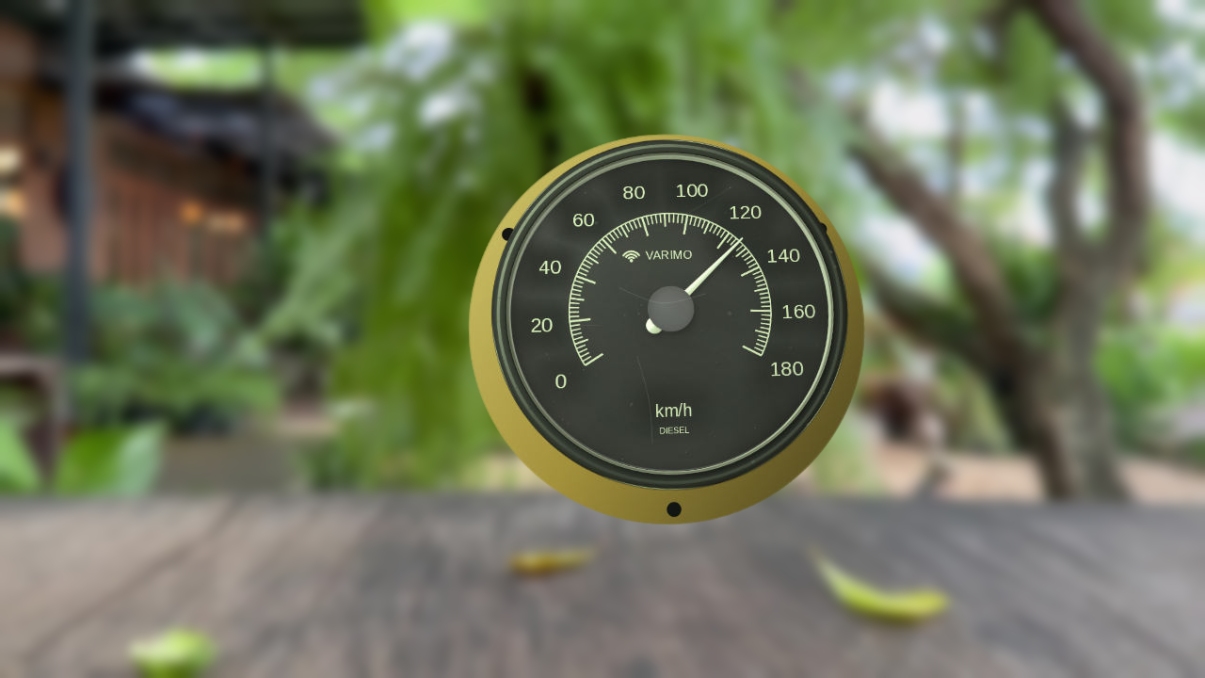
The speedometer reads **126** km/h
